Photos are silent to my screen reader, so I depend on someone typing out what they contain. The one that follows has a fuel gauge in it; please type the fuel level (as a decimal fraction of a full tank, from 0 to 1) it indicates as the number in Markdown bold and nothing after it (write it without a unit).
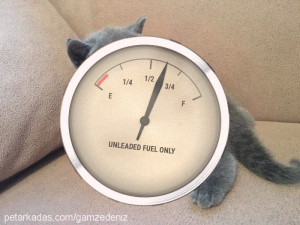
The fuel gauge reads **0.625**
